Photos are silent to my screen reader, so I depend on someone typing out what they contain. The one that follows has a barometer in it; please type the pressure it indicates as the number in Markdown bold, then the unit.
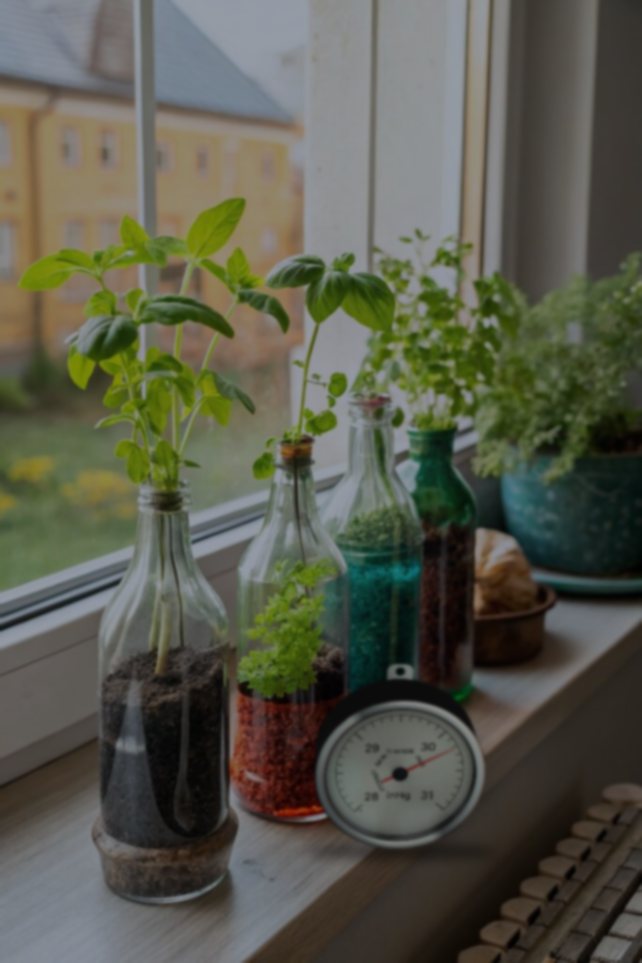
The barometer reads **30.2** inHg
